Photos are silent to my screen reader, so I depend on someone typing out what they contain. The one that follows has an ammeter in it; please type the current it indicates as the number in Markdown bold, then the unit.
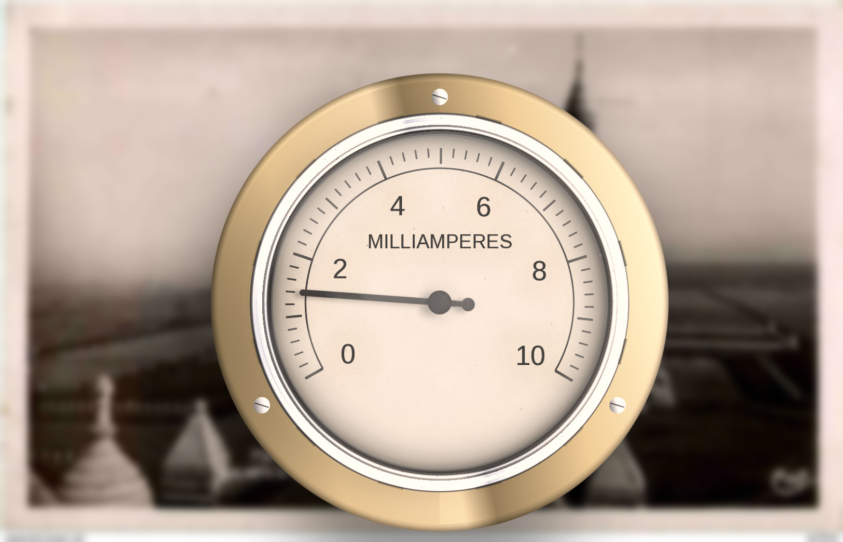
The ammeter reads **1.4** mA
